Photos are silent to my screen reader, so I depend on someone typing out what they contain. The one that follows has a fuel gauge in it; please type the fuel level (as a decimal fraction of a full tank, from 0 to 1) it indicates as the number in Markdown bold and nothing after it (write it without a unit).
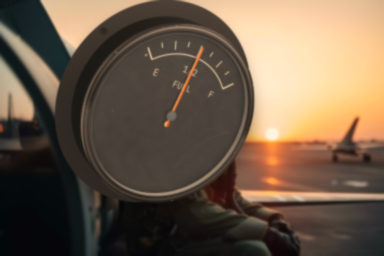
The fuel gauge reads **0.5**
